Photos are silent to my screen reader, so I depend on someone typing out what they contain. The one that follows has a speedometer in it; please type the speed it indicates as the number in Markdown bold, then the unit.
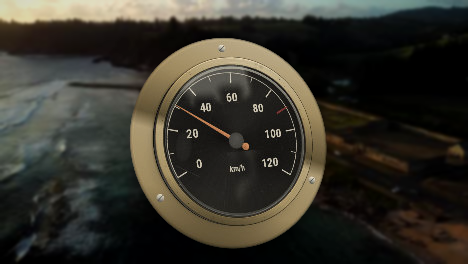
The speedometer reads **30** km/h
